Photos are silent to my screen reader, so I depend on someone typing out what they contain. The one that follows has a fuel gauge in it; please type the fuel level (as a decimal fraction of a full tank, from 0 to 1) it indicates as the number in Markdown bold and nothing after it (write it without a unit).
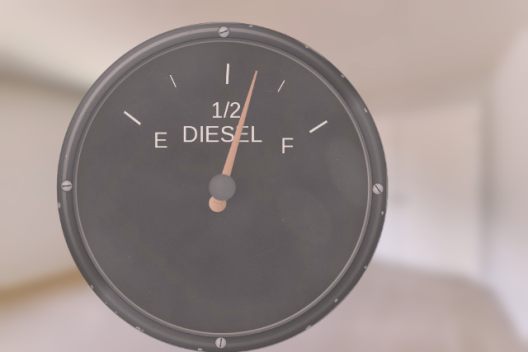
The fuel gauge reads **0.625**
